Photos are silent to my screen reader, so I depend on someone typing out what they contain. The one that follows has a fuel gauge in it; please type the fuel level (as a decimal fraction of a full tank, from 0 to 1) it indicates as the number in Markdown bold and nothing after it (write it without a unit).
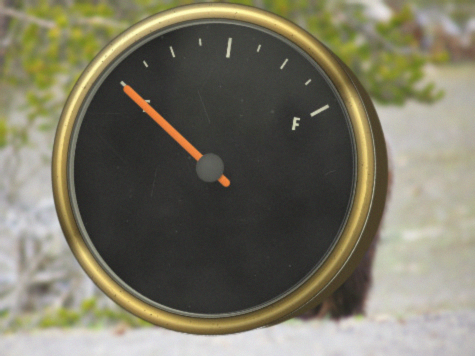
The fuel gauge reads **0**
